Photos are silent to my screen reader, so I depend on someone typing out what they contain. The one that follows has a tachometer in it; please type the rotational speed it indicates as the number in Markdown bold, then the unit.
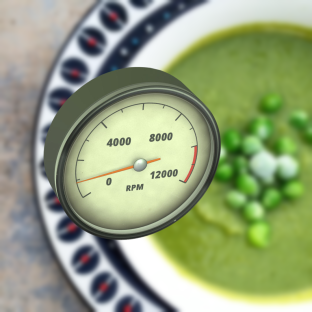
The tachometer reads **1000** rpm
